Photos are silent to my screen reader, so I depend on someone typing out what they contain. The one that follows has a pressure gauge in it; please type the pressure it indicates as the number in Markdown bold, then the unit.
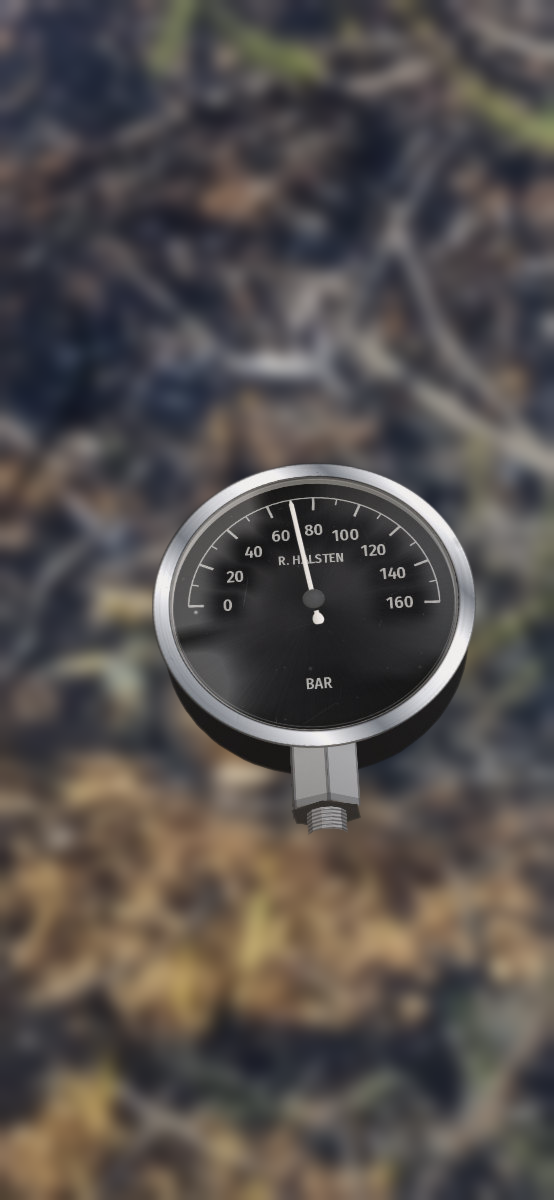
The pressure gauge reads **70** bar
